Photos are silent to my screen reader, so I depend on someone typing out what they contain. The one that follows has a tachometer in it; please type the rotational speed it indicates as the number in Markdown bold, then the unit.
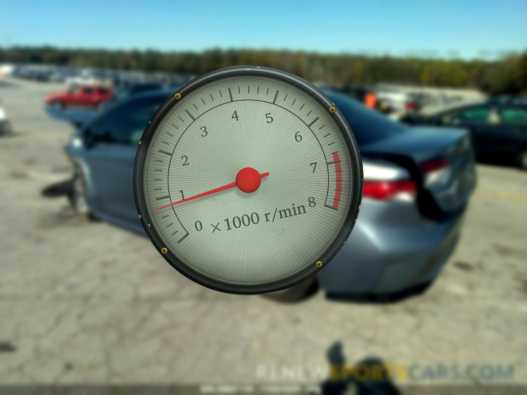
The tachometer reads **800** rpm
